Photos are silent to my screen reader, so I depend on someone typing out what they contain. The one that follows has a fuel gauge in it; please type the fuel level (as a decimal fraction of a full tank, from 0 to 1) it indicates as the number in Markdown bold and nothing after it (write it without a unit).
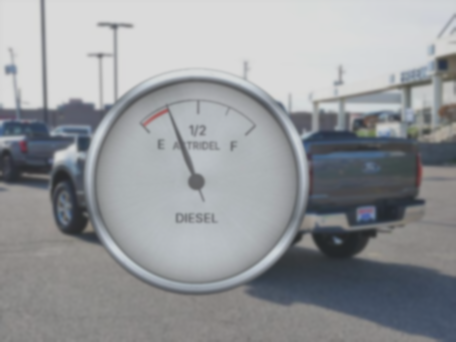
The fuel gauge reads **0.25**
